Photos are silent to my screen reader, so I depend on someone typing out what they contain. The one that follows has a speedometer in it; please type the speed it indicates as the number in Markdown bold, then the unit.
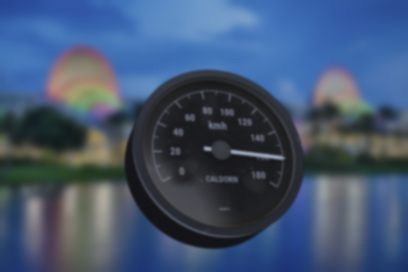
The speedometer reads **160** km/h
